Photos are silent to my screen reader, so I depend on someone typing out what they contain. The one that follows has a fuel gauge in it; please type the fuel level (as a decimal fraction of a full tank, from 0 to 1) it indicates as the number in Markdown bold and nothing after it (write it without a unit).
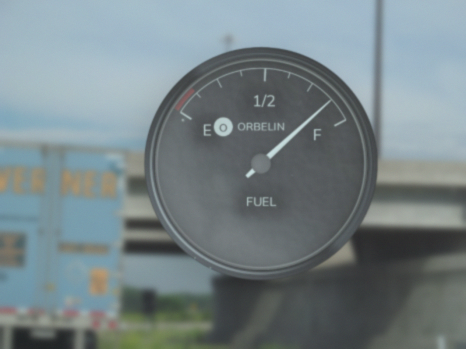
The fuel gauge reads **0.875**
